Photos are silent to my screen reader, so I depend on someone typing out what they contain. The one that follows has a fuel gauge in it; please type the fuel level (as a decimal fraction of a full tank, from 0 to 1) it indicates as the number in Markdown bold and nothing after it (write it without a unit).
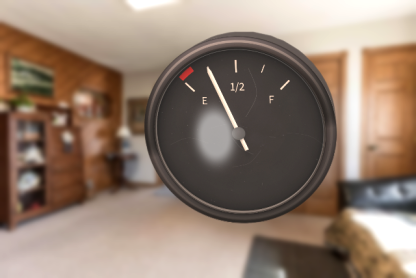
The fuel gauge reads **0.25**
